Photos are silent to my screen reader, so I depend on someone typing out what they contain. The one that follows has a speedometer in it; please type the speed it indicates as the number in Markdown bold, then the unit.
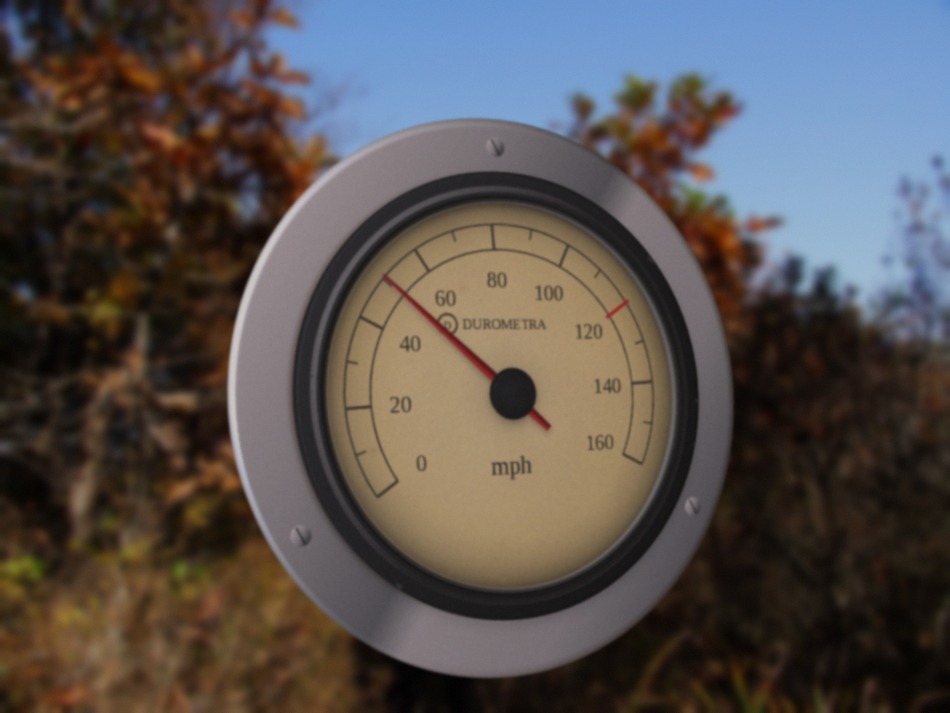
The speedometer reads **50** mph
